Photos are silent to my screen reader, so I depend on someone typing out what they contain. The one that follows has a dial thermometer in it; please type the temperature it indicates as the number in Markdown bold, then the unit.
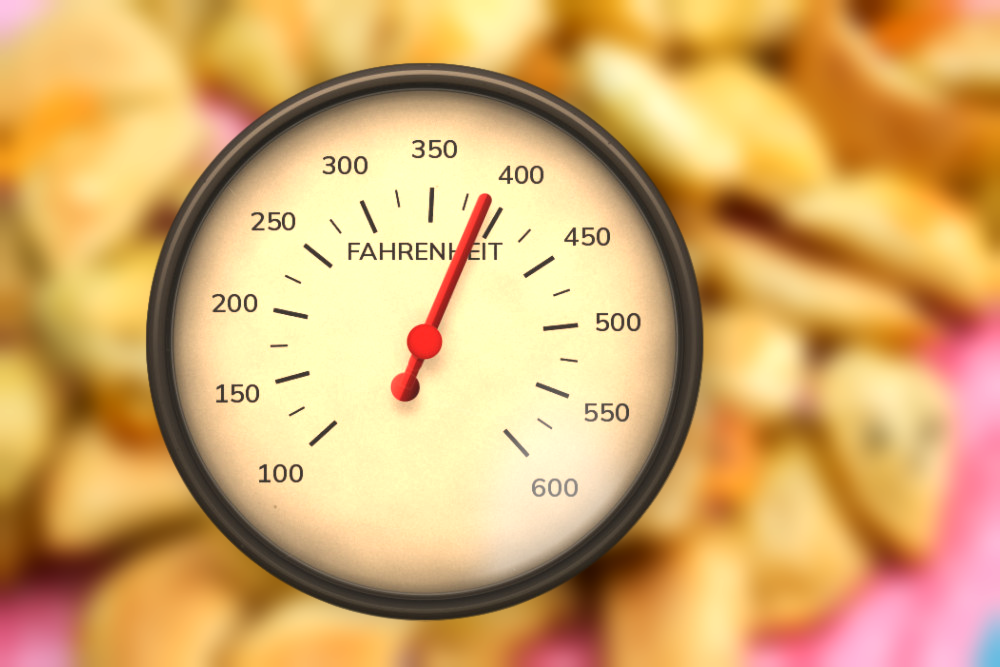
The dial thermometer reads **387.5** °F
